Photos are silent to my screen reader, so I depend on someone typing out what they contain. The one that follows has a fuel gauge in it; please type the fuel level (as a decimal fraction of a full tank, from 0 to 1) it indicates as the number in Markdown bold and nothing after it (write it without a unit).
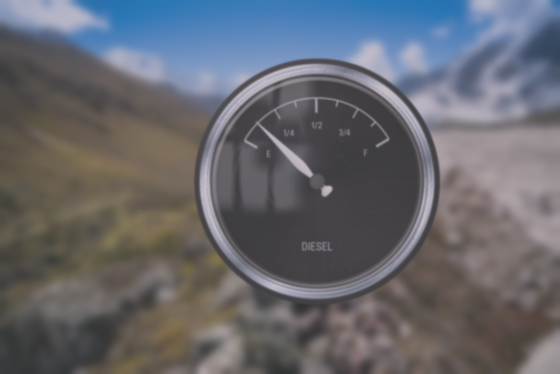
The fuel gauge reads **0.125**
